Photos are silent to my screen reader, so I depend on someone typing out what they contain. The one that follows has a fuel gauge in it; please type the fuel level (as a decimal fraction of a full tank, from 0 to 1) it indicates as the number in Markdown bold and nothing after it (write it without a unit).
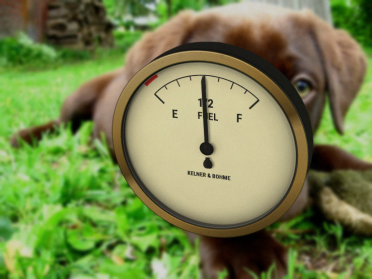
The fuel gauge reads **0.5**
